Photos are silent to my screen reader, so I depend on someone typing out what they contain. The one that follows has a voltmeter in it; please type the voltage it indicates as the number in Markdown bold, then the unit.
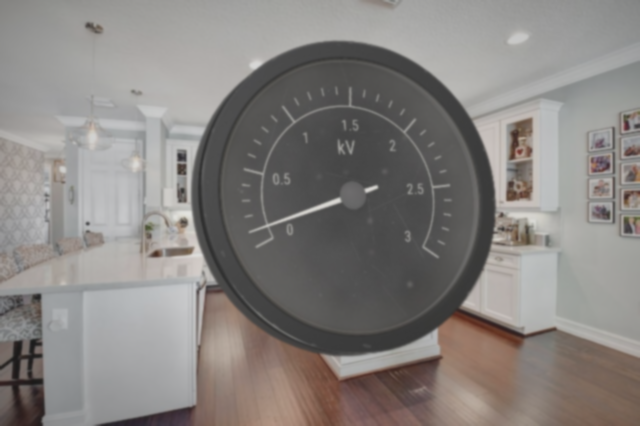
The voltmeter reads **0.1** kV
